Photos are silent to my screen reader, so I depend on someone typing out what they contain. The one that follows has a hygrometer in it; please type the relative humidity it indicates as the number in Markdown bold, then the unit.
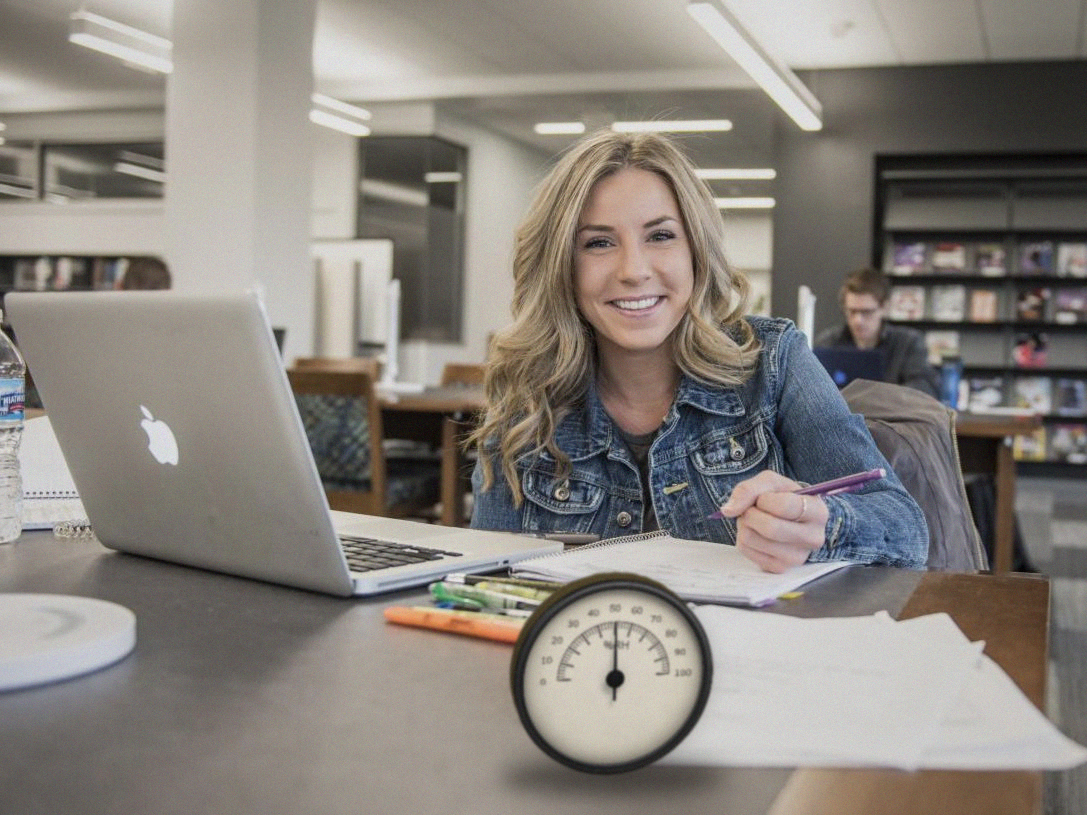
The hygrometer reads **50** %
